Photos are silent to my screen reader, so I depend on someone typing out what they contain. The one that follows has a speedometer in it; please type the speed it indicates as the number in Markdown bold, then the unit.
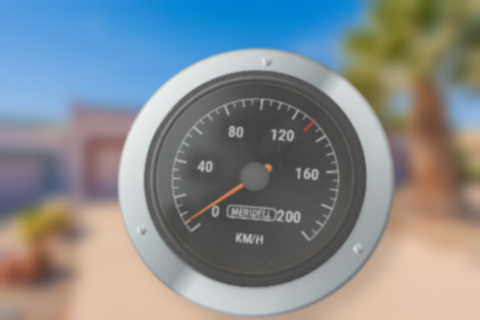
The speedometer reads **5** km/h
